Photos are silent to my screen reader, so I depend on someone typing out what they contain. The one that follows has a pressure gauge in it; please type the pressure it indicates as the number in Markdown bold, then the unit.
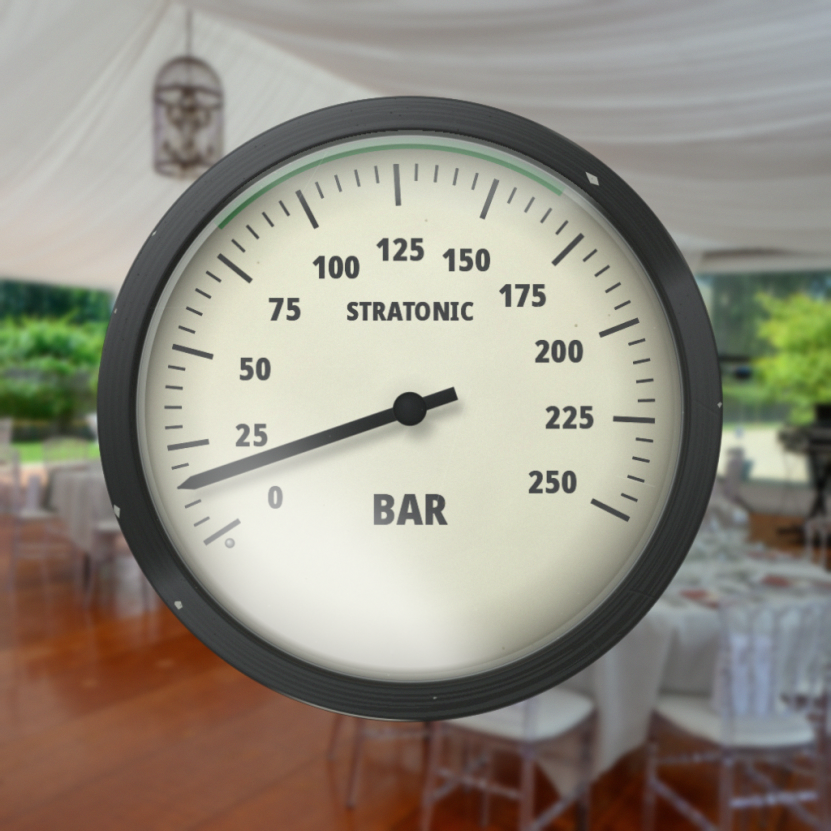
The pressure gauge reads **15** bar
